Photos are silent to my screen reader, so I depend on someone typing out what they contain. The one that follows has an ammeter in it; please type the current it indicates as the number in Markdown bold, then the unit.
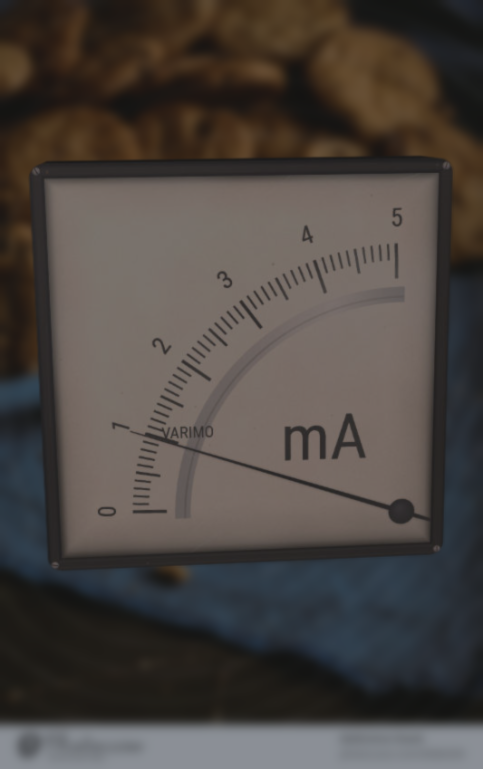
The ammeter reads **1** mA
